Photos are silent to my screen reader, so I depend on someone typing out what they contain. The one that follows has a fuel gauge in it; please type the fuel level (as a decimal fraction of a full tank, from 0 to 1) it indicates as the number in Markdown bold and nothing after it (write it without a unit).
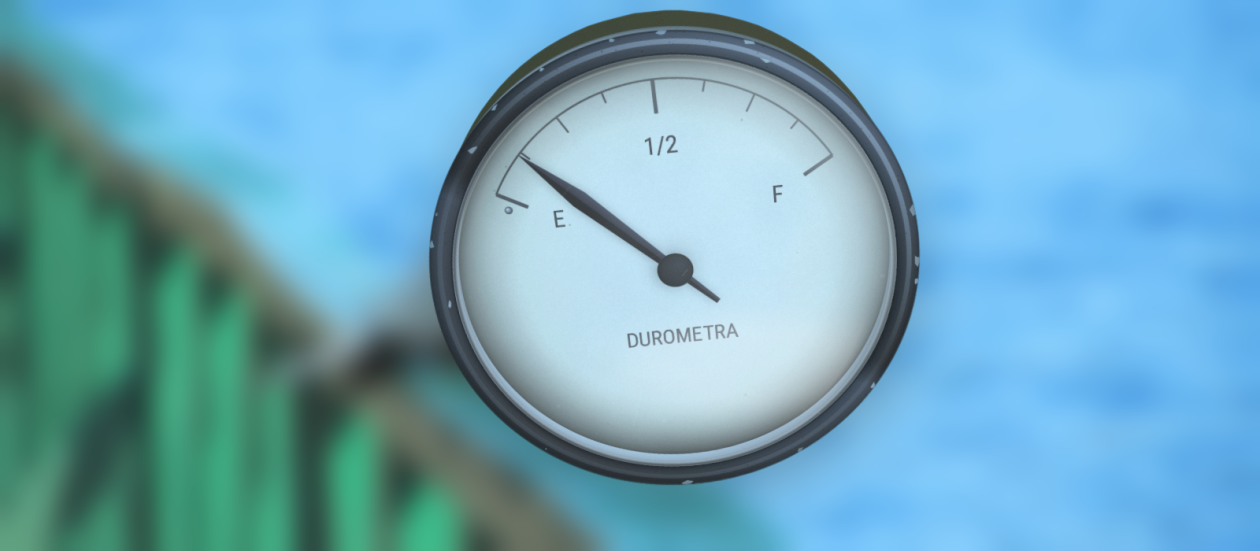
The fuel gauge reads **0.125**
